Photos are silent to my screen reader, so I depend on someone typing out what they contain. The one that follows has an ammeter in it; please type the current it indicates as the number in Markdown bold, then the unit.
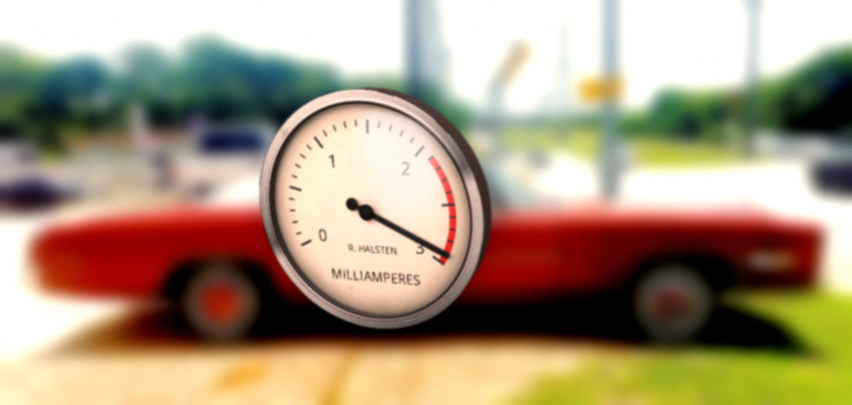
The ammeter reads **2.9** mA
